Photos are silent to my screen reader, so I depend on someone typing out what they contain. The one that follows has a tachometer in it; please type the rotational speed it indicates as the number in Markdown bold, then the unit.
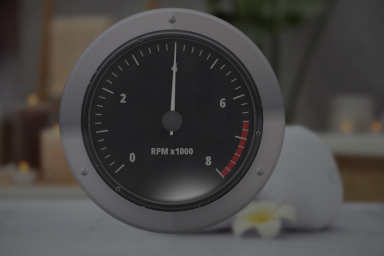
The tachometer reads **4000** rpm
